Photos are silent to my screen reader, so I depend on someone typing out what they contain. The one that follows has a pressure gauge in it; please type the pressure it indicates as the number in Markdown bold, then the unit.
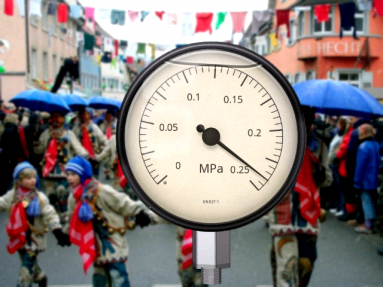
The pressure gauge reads **0.24** MPa
